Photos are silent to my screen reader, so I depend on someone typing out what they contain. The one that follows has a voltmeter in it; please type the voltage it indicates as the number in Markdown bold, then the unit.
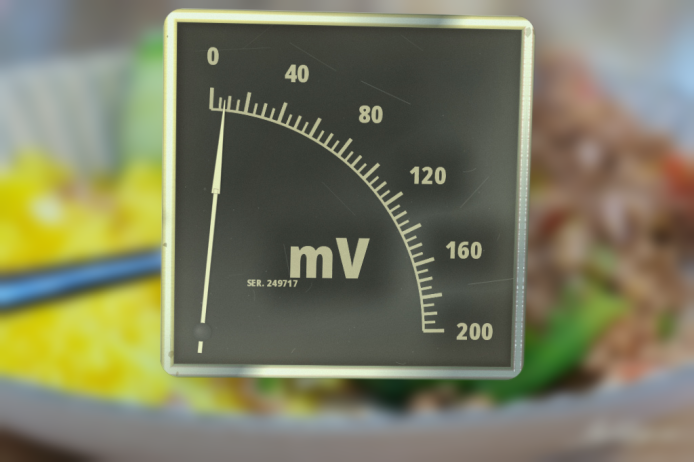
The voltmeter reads **7.5** mV
